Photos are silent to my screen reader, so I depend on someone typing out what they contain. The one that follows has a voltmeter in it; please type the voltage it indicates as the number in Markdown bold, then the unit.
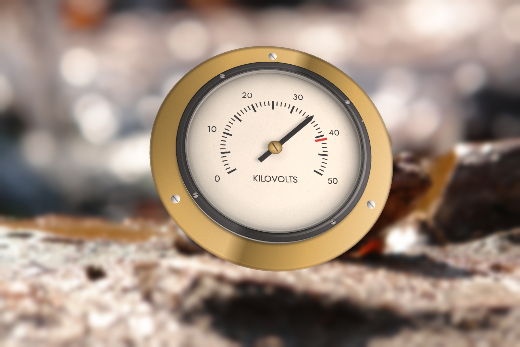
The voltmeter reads **35** kV
